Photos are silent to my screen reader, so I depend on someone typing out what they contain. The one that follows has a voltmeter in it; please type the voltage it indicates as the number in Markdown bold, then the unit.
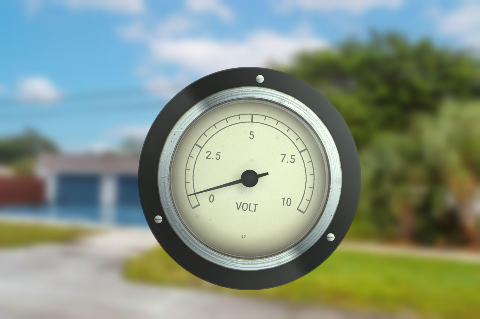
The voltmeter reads **0.5** V
